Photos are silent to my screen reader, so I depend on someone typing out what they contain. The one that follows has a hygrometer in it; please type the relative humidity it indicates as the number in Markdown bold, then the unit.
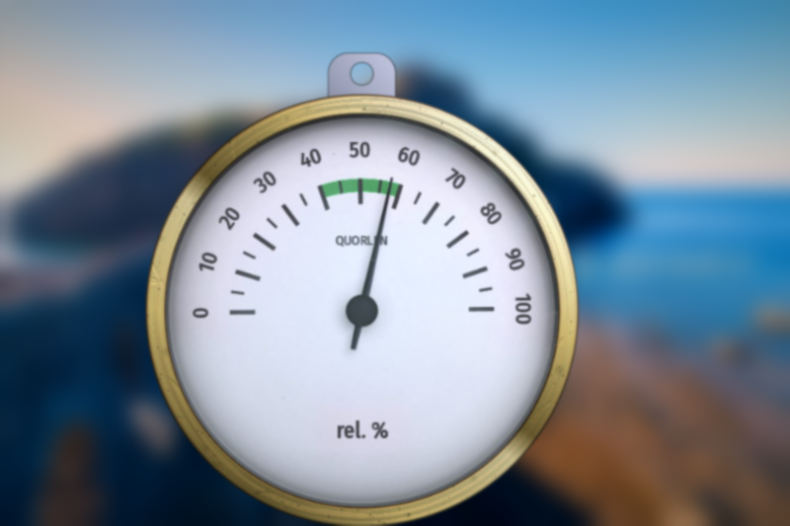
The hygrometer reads **57.5** %
